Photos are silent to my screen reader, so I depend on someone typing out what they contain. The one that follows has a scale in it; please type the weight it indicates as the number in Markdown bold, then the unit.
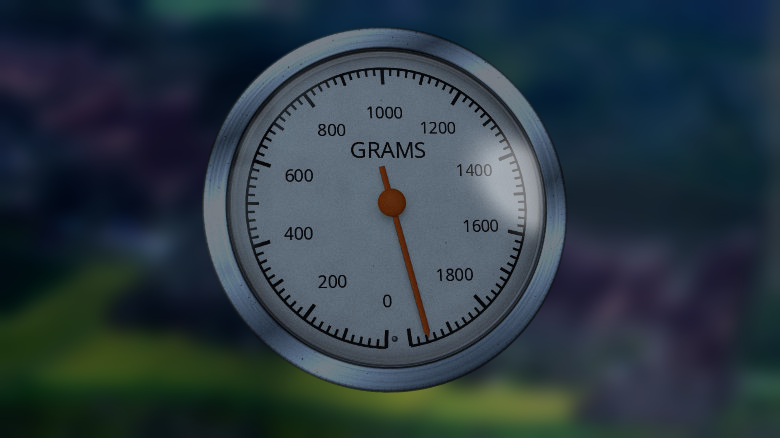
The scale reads **1960** g
